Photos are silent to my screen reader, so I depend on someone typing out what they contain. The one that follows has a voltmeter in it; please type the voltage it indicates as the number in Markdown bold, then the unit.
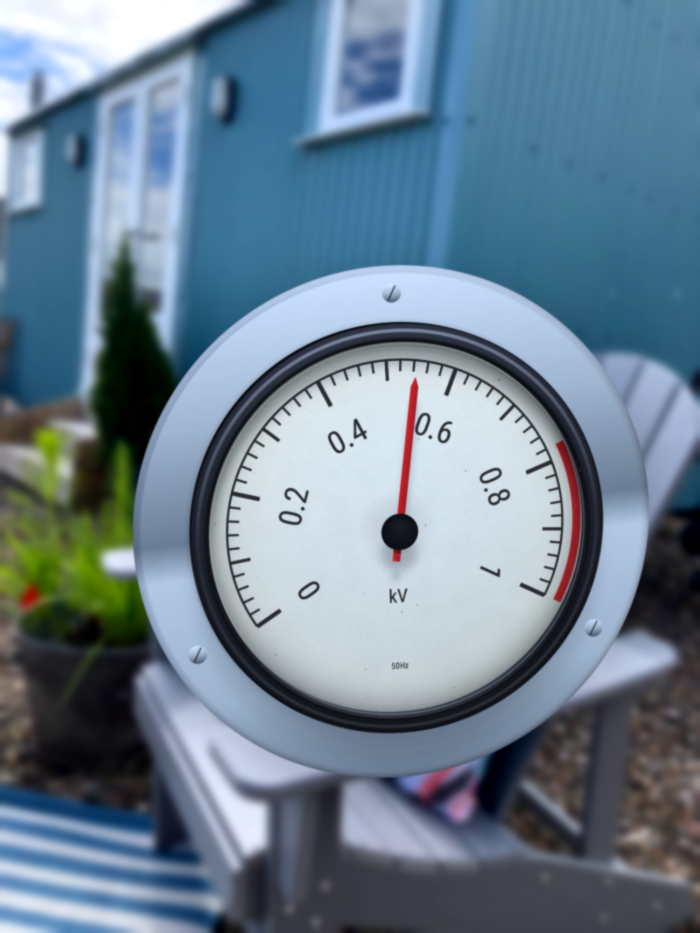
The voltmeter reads **0.54** kV
